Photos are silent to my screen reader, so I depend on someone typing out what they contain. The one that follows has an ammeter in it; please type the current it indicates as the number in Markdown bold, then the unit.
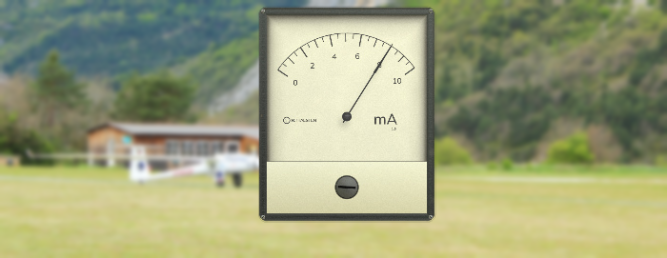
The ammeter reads **8** mA
